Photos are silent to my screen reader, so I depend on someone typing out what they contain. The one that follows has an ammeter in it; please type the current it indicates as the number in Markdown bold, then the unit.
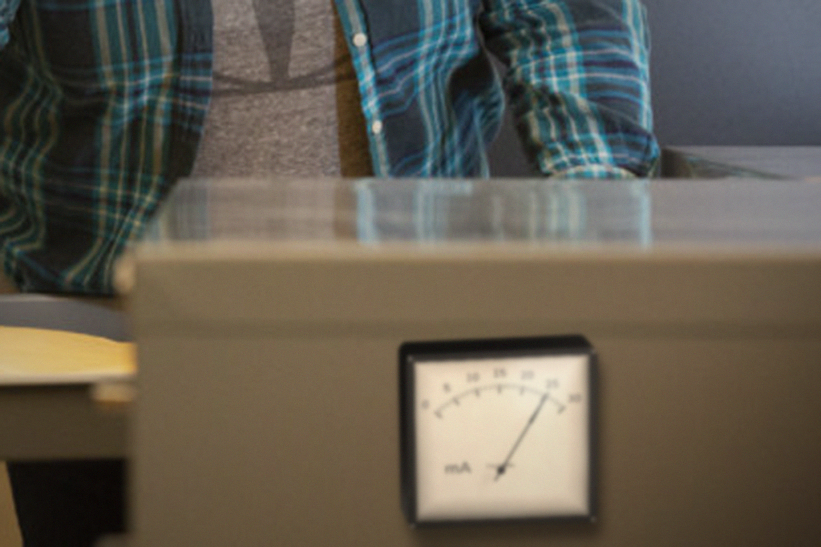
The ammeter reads **25** mA
